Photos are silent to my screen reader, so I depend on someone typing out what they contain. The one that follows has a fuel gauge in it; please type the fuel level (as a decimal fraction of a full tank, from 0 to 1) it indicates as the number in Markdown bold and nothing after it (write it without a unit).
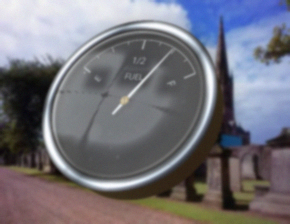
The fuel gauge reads **0.75**
